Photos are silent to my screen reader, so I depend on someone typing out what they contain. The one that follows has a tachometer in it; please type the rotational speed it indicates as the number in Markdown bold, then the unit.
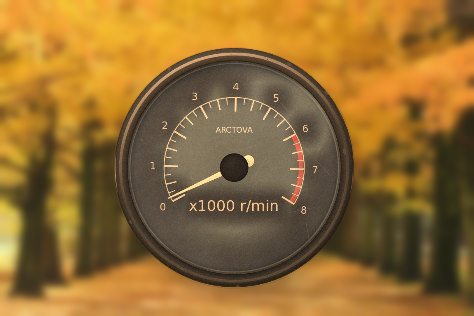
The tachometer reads **125** rpm
